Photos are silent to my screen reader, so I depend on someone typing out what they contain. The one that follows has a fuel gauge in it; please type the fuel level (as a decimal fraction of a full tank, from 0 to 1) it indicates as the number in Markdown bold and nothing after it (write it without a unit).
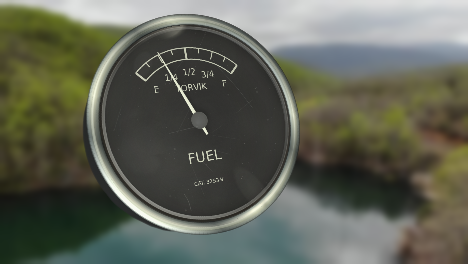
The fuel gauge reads **0.25**
